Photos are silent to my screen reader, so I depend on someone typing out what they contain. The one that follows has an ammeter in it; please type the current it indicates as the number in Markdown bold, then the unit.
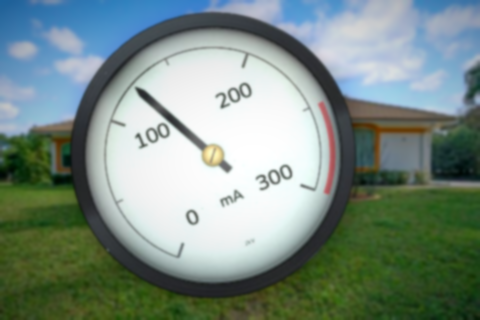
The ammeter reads **125** mA
